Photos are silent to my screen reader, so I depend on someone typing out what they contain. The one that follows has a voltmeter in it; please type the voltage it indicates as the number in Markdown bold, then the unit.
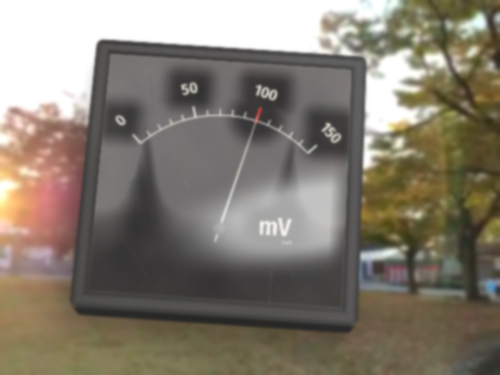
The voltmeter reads **100** mV
